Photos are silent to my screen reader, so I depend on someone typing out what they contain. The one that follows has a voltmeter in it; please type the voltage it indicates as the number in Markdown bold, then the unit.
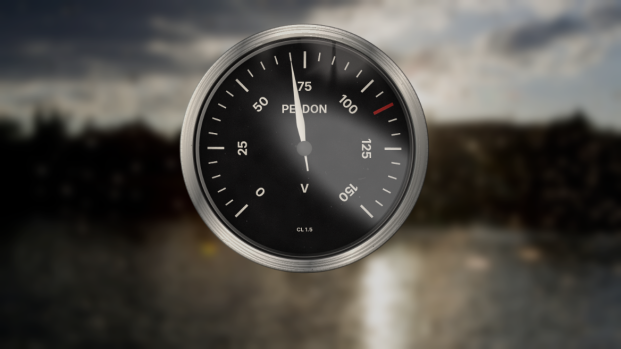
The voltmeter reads **70** V
